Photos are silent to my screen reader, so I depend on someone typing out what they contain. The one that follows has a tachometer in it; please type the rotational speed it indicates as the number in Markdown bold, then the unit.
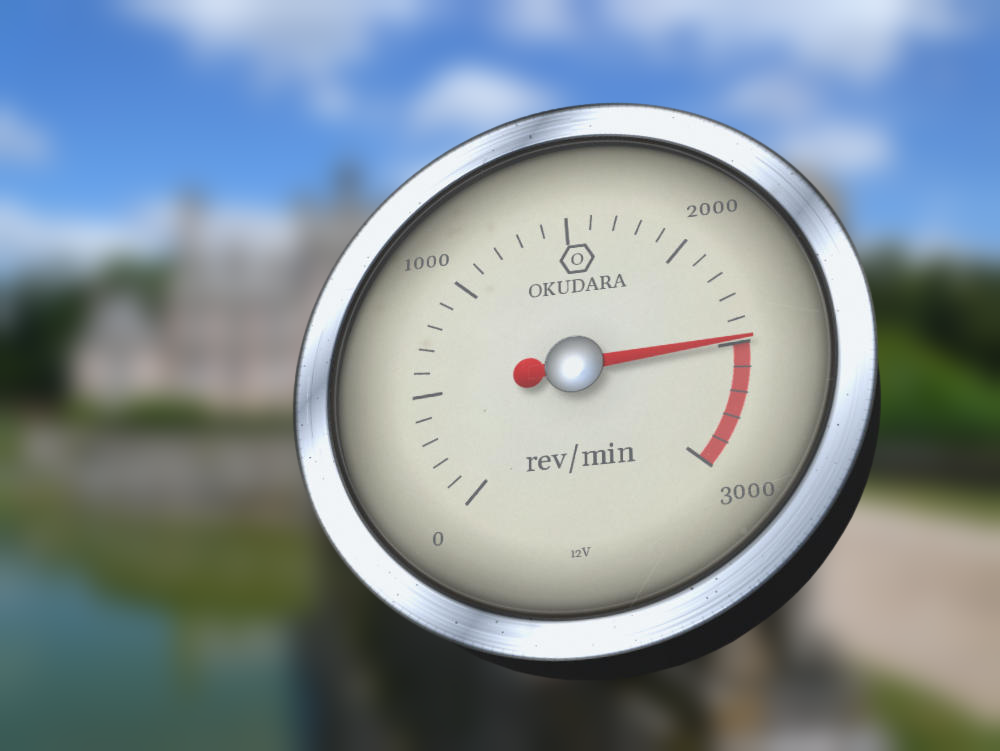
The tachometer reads **2500** rpm
